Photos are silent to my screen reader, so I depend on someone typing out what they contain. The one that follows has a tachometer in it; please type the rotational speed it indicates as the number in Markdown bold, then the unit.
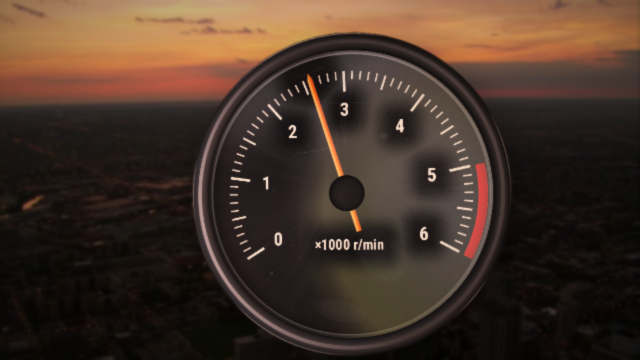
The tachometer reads **2600** rpm
